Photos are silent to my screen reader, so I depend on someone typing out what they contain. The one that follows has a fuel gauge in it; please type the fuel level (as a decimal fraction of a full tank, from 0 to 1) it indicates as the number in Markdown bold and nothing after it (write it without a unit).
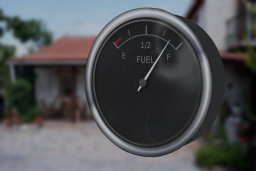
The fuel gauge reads **0.875**
